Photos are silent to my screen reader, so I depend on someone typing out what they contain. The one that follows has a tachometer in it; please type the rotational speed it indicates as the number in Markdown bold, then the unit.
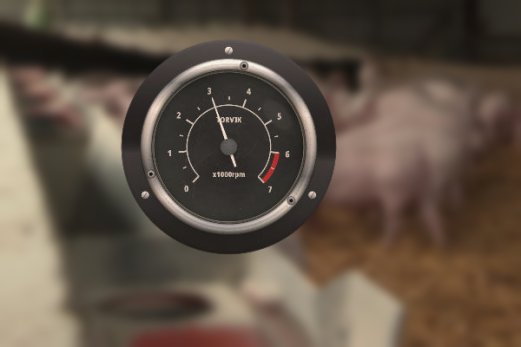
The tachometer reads **3000** rpm
